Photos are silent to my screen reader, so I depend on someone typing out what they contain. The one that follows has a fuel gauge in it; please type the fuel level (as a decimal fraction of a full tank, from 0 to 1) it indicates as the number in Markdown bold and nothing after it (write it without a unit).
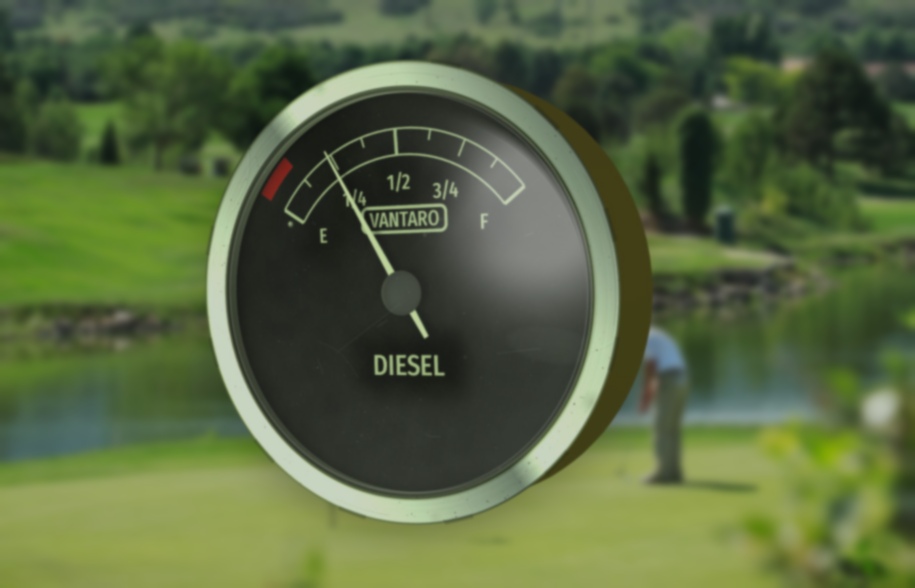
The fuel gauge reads **0.25**
